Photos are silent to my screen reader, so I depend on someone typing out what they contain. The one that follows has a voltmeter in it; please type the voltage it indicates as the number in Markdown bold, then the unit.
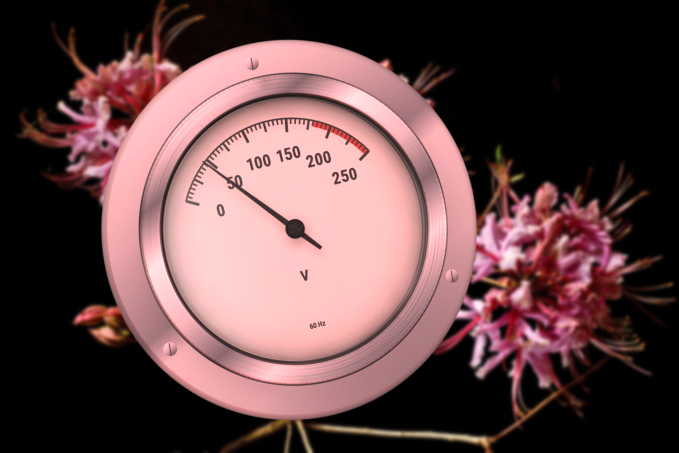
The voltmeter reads **45** V
